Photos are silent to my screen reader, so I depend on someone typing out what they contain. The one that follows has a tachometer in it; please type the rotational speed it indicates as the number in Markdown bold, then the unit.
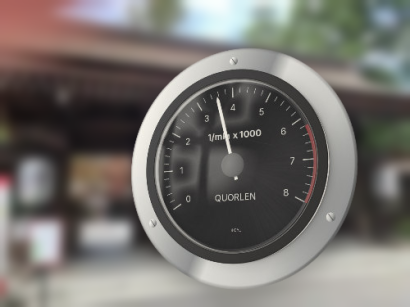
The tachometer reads **3600** rpm
